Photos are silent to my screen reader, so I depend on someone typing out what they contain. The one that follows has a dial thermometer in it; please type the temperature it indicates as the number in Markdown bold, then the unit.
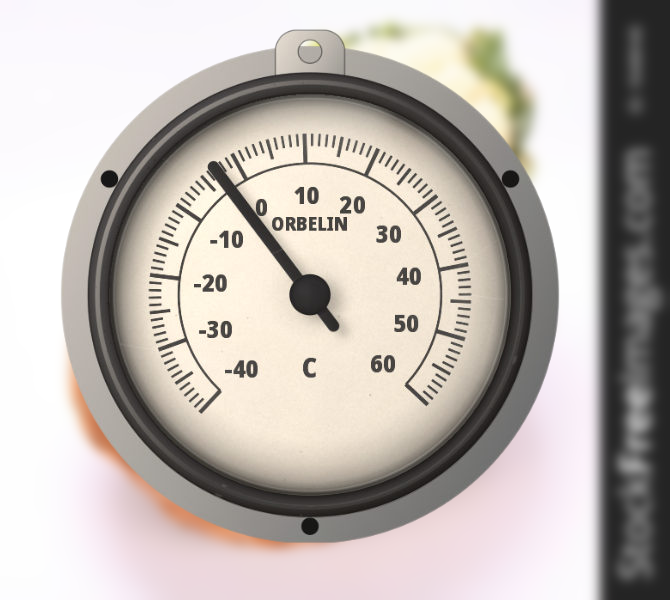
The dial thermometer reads **-3** °C
